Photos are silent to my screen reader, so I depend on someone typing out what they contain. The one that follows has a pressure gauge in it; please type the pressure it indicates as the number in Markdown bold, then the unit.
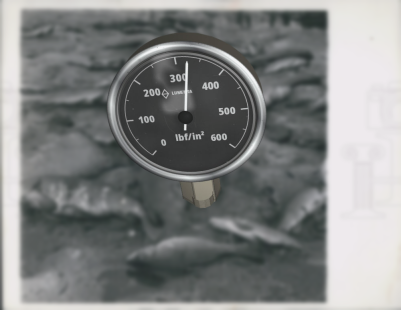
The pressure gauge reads **325** psi
